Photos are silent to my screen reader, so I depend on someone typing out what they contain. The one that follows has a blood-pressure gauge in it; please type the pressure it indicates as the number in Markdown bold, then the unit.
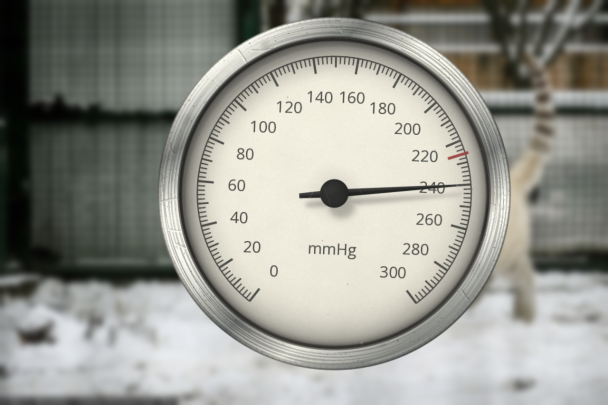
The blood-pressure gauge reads **240** mmHg
